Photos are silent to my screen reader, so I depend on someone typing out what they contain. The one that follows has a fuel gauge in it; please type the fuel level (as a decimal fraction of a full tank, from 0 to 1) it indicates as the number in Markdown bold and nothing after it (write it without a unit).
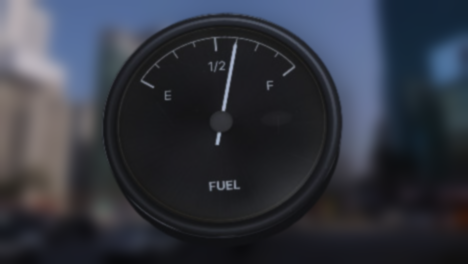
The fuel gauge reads **0.625**
